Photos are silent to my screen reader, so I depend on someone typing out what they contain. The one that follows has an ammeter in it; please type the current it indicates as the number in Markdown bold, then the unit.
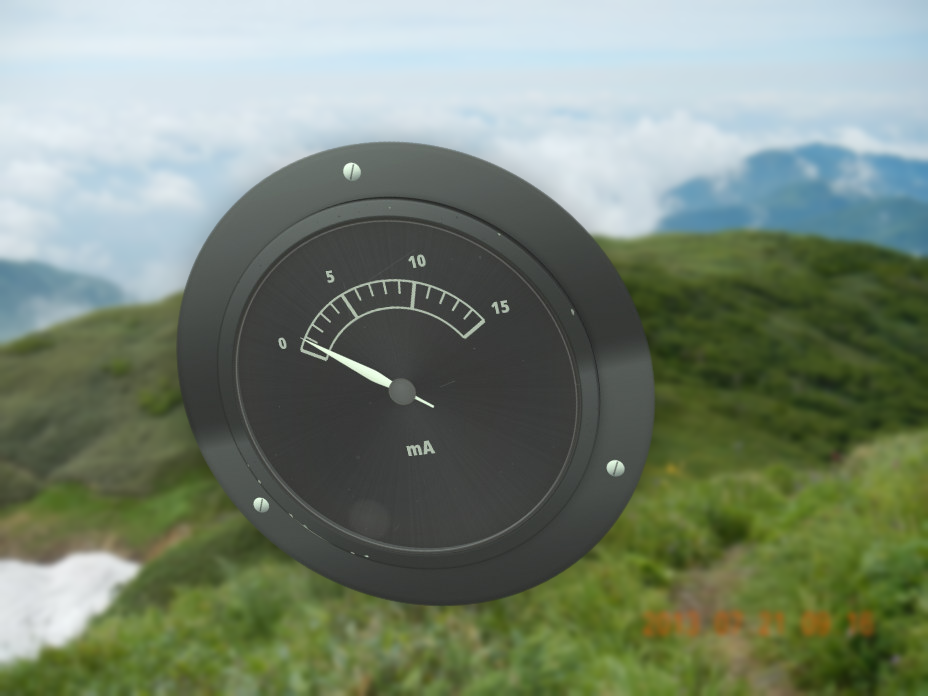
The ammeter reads **1** mA
